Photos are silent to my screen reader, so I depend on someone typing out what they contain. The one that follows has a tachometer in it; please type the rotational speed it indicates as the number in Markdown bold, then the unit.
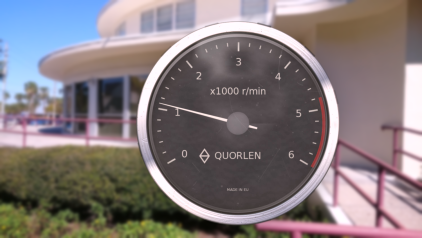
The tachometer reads **1100** rpm
